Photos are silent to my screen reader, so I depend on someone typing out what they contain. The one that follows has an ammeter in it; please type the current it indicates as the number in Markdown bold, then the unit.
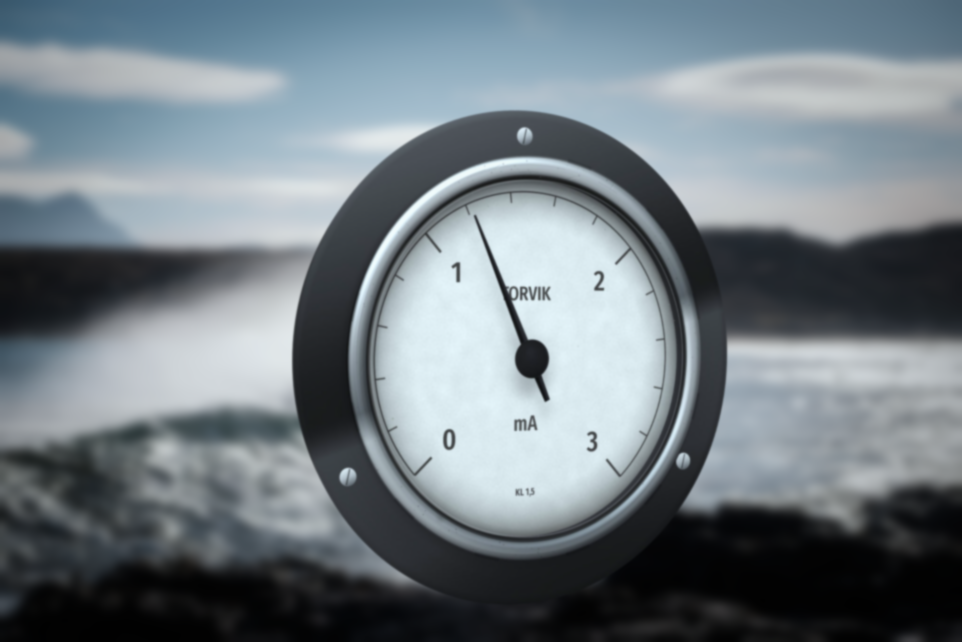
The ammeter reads **1.2** mA
